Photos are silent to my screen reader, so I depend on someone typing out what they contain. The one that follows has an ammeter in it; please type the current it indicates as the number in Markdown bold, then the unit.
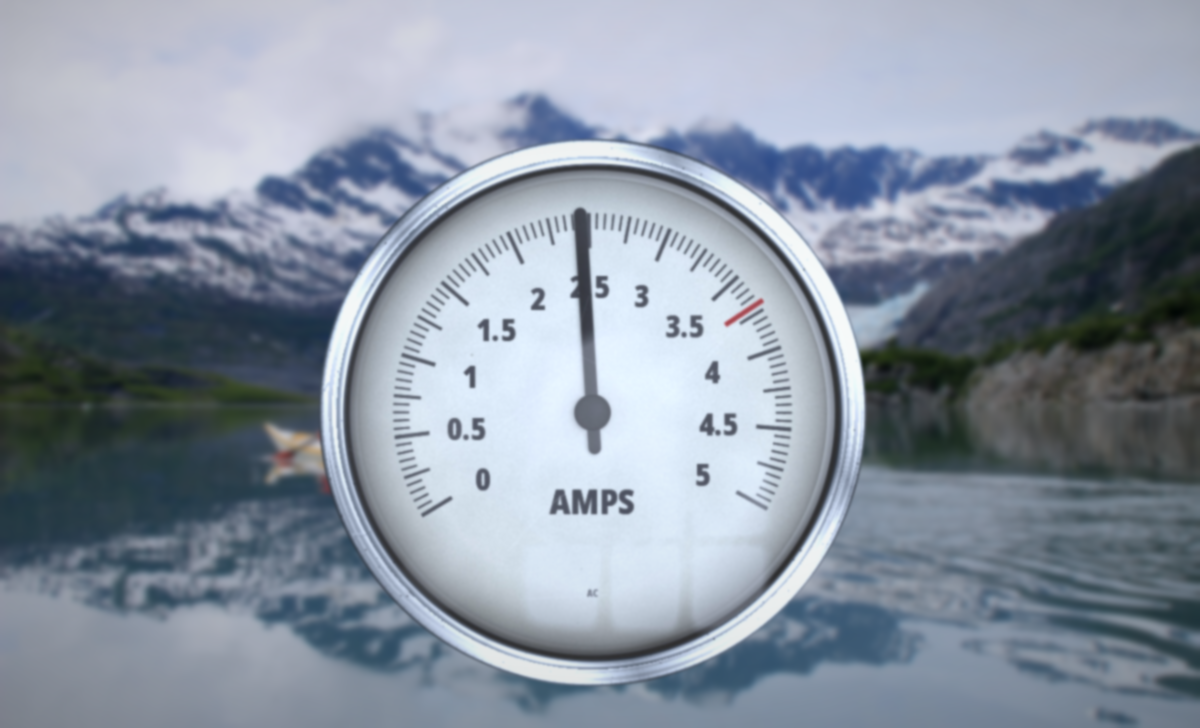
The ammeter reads **2.45** A
